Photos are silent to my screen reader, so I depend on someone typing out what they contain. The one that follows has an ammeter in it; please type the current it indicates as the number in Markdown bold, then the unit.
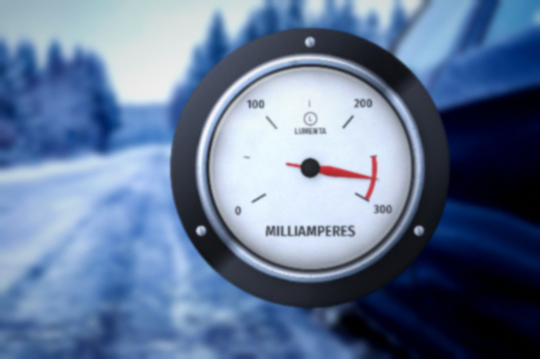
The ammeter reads **275** mA
